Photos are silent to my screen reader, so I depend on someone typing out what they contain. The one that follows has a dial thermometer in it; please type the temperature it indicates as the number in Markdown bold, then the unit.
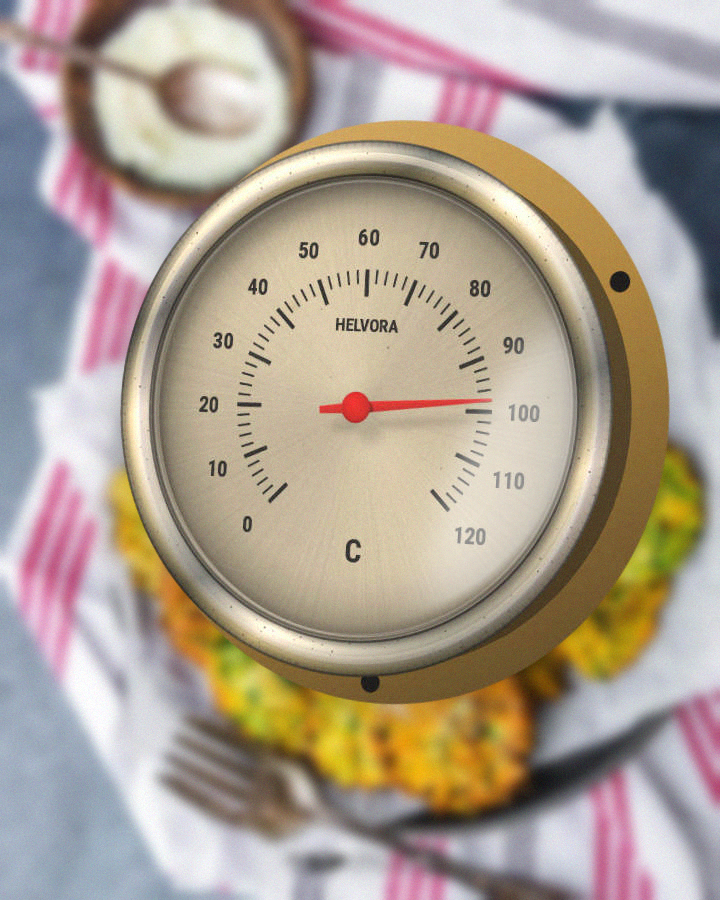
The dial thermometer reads **98** °C
